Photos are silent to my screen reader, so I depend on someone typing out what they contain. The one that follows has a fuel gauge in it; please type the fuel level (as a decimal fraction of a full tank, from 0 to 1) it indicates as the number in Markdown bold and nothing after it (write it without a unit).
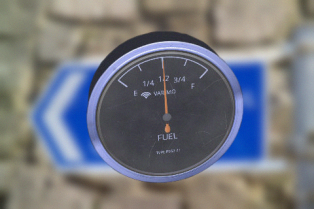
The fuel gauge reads **0.5**
